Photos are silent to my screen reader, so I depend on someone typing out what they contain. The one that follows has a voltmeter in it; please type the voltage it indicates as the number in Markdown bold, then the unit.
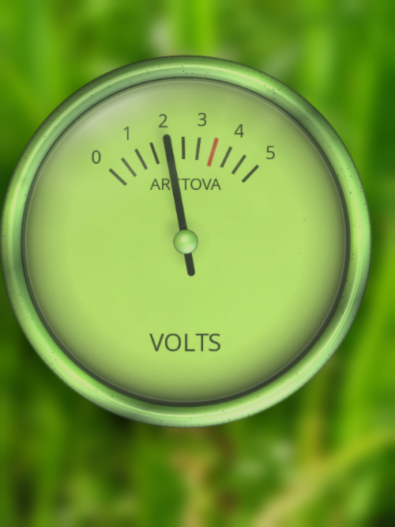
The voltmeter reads **2** V
